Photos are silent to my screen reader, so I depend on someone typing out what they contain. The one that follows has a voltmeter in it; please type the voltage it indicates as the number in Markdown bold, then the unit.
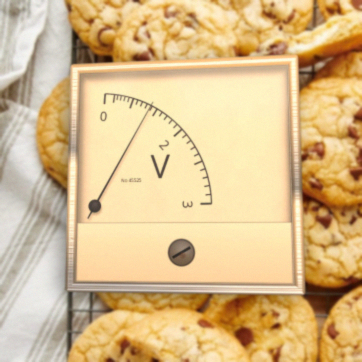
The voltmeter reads **1.4** V
